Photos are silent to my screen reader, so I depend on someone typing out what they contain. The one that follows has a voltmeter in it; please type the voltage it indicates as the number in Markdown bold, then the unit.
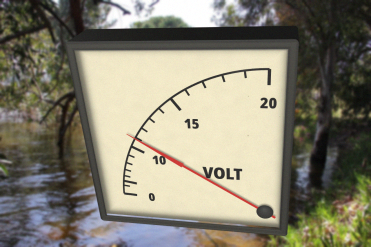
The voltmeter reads **11** V
